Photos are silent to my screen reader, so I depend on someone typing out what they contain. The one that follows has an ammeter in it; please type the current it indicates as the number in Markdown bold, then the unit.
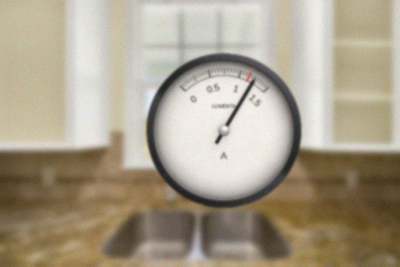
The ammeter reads **1.25** A
